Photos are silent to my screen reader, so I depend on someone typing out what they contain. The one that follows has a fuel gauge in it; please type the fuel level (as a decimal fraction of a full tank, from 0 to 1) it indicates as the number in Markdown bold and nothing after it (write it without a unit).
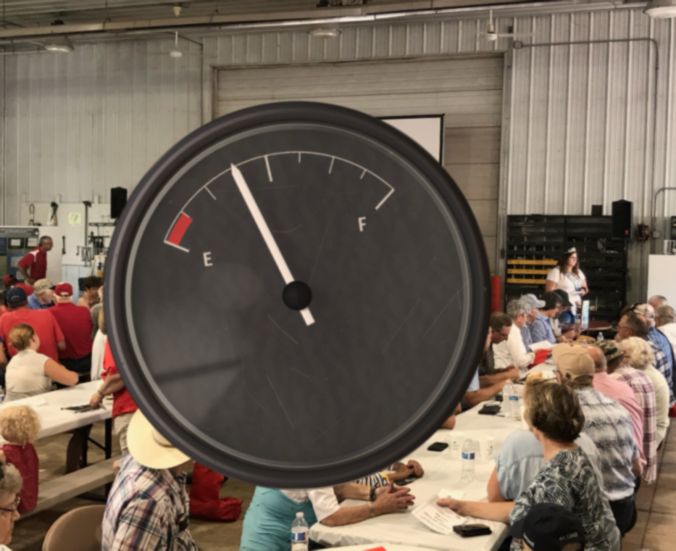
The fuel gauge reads **0.375**
